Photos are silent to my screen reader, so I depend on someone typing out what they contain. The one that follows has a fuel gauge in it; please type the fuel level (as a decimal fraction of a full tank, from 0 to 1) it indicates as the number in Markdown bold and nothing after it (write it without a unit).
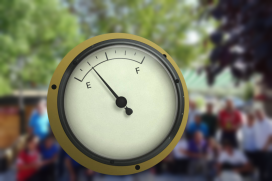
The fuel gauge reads **0.25**
